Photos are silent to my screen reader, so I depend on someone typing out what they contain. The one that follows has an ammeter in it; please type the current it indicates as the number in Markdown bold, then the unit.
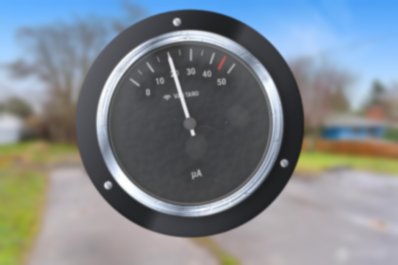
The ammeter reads **20** µA
